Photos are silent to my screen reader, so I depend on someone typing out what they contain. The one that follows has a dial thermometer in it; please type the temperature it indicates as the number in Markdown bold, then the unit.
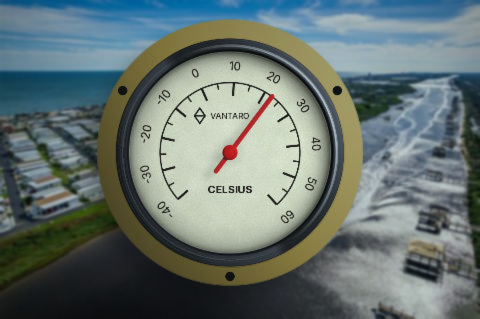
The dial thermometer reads **22.5** °C
